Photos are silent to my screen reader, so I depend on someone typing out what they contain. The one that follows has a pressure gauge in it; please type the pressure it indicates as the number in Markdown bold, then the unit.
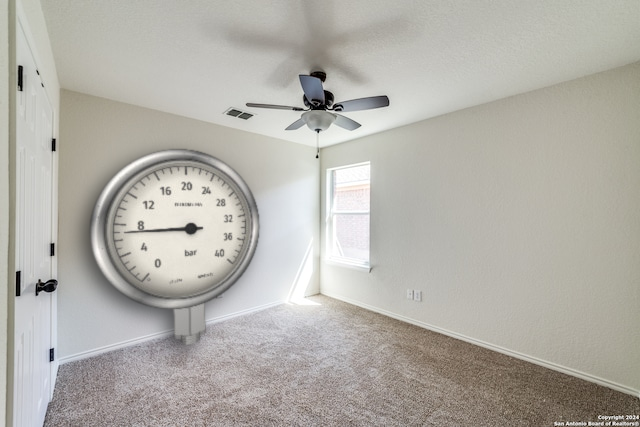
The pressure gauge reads **7** bar
